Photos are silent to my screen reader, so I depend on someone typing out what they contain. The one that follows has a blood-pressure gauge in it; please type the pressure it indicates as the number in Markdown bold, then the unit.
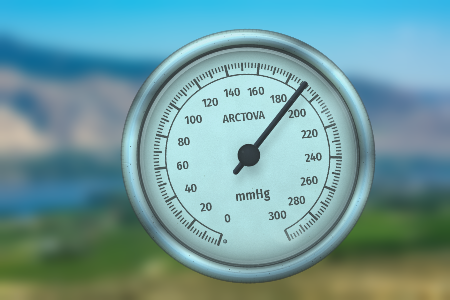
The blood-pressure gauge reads **190** mmHg
